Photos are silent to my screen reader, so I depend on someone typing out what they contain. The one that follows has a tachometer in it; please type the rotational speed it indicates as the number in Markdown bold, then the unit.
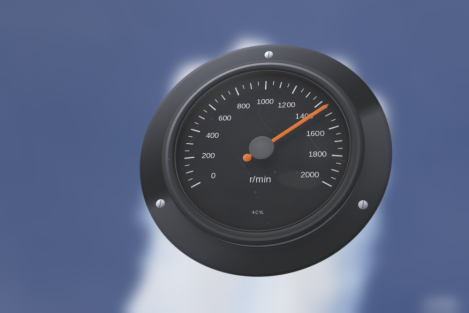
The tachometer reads **1450** rpm
